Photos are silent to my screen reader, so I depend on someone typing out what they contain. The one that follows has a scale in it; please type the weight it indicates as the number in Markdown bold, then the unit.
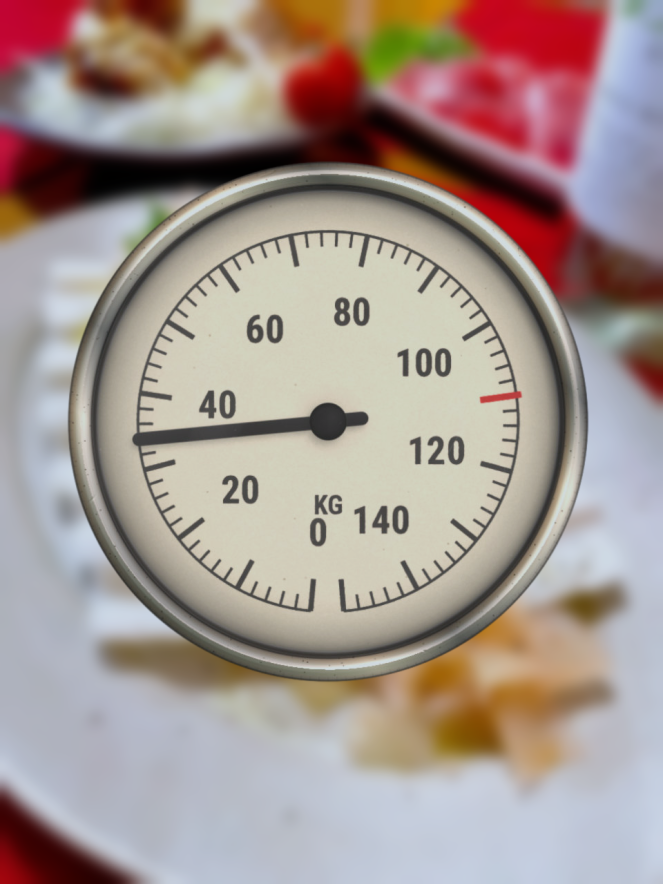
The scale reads **34** kg
